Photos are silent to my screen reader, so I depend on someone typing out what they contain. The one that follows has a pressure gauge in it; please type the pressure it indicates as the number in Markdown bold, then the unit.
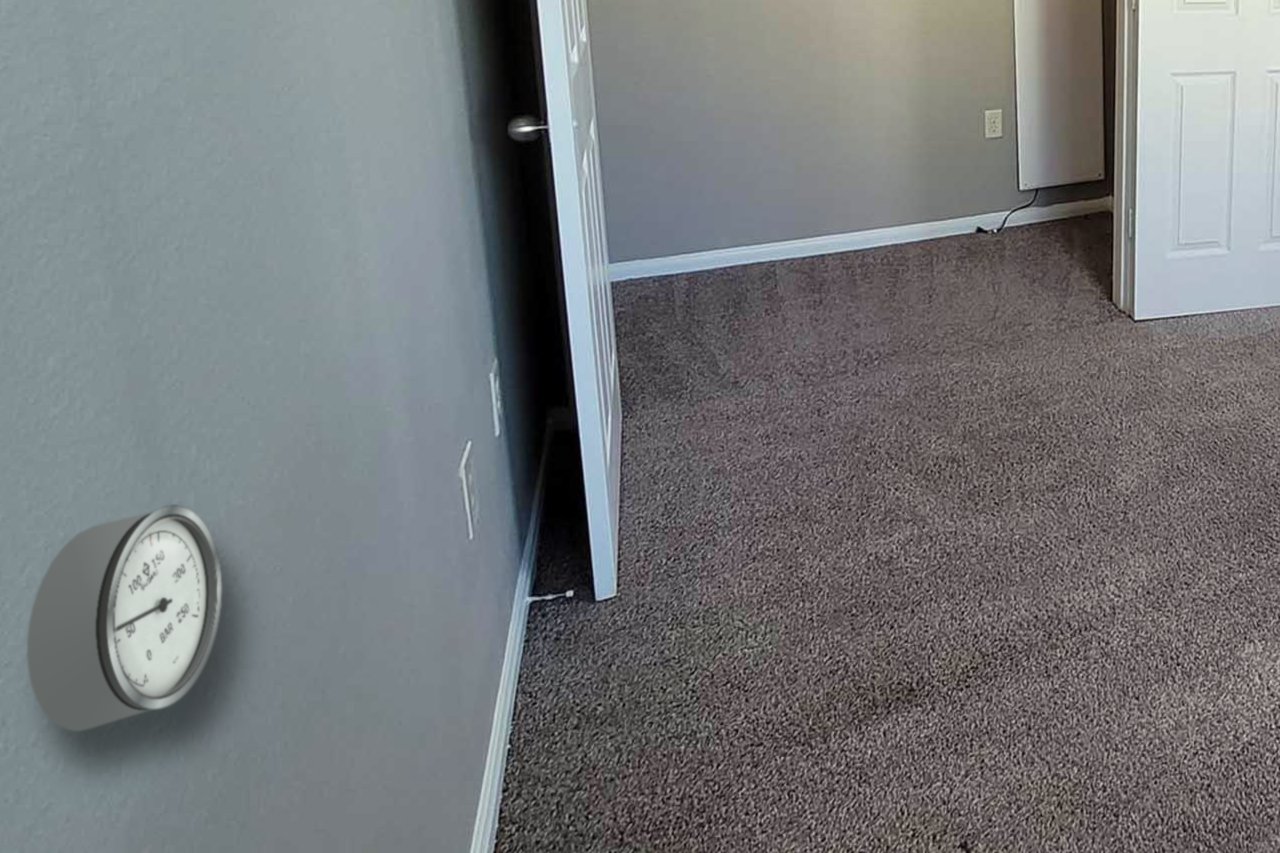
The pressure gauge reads **60** bar
